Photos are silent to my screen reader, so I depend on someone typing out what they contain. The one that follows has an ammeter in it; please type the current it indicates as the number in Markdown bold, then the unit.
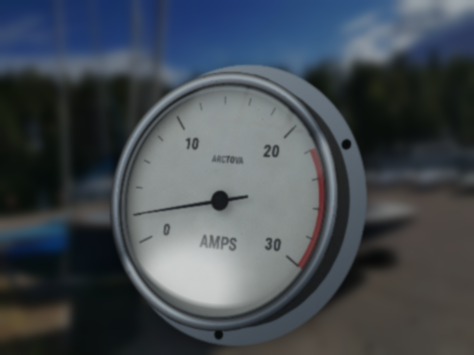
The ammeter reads **2** A
